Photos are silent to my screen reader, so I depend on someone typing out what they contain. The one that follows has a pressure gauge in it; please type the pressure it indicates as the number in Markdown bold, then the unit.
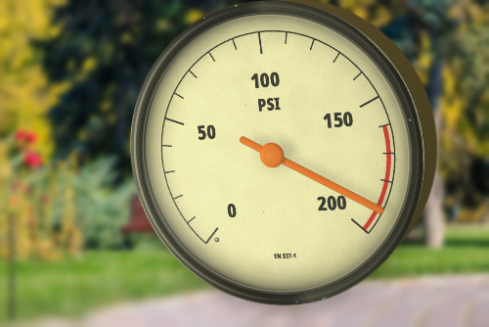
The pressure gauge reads **190** psi
